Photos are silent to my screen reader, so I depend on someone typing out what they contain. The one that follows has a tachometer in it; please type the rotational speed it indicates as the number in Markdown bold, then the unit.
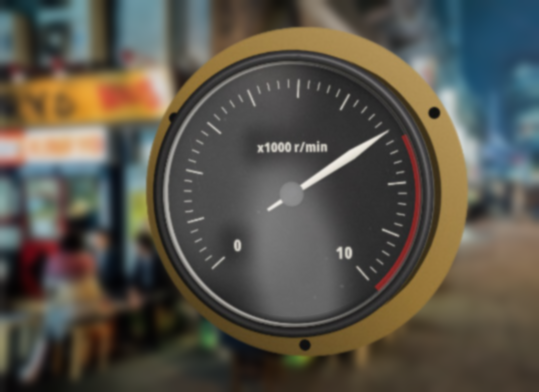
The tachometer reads **7000** rpm
